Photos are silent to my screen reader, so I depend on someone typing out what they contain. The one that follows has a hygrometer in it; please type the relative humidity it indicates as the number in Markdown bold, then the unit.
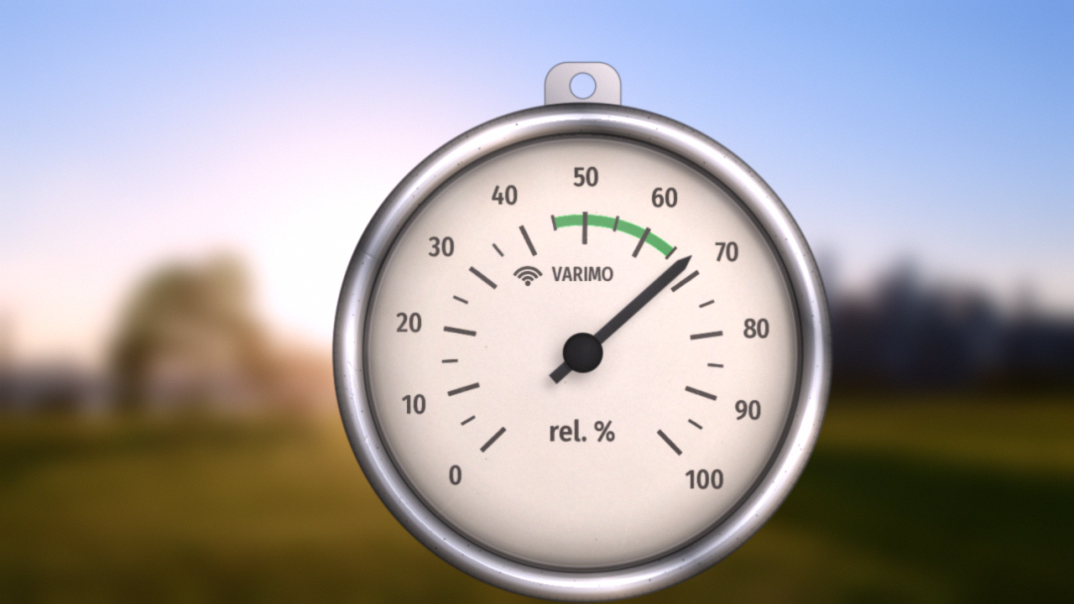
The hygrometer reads **67.5** %
